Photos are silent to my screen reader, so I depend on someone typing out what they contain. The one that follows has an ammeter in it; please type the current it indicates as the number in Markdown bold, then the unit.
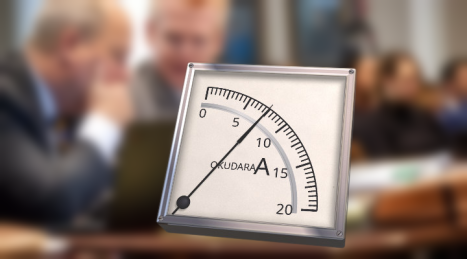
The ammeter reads **7.5** A
